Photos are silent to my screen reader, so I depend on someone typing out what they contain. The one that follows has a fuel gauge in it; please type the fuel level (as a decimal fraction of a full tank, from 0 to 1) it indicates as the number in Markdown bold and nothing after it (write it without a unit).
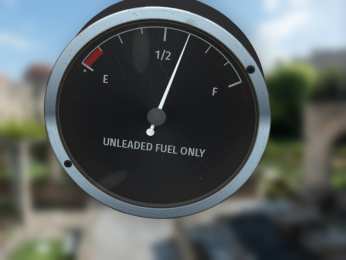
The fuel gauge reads **0.625**
